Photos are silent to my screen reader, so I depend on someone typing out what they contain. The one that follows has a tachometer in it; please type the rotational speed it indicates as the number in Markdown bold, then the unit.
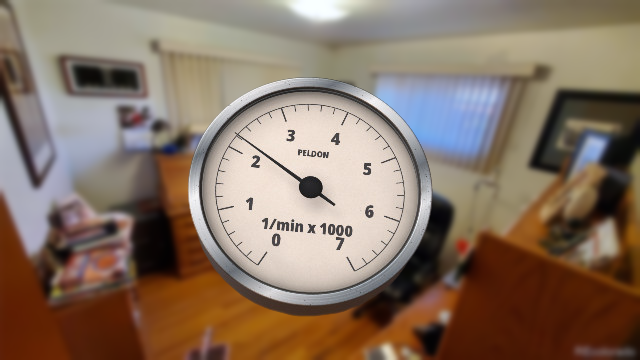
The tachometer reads **2200** rpm
